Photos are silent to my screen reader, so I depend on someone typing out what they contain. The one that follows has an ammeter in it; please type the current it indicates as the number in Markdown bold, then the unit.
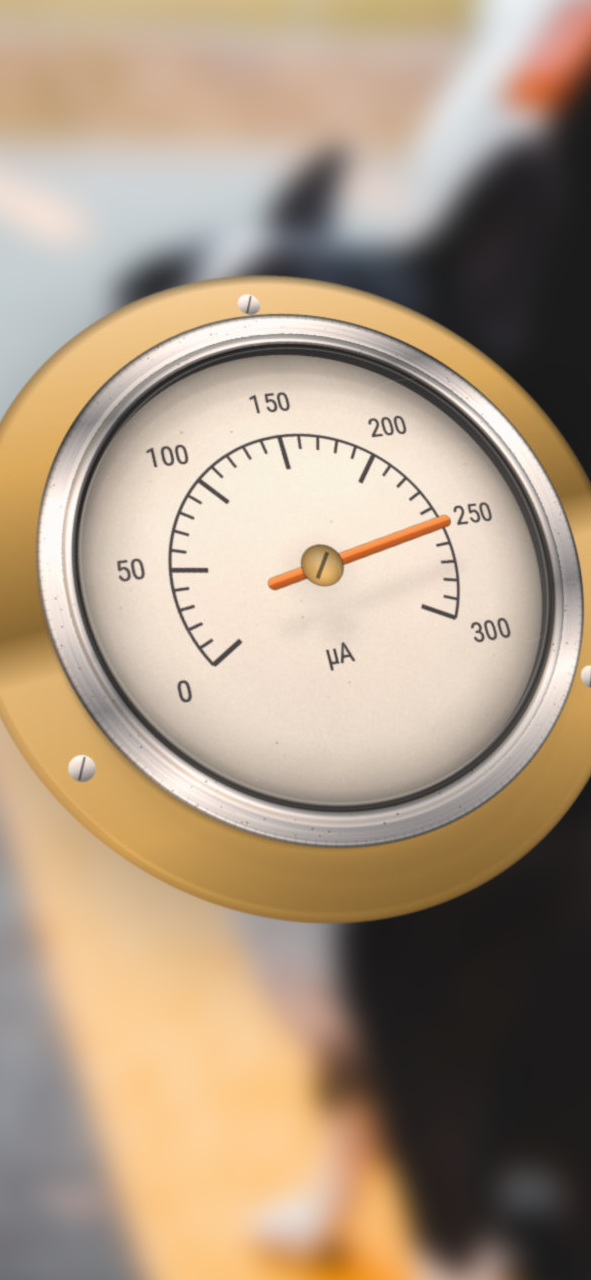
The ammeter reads **250** µA
